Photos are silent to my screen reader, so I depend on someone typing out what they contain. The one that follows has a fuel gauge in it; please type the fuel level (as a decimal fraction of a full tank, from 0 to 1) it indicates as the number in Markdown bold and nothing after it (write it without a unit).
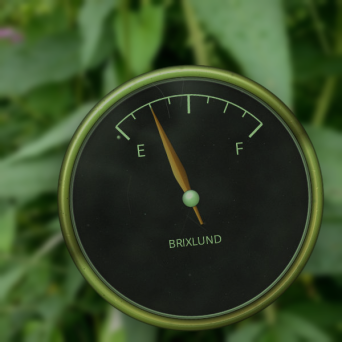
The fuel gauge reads **0.25**
